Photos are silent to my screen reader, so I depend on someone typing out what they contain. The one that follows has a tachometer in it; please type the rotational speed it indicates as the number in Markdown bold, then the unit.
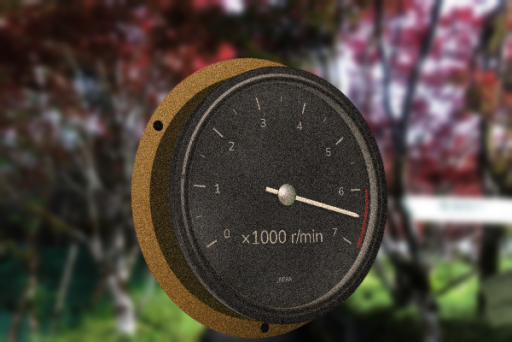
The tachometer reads **6500** rpm
